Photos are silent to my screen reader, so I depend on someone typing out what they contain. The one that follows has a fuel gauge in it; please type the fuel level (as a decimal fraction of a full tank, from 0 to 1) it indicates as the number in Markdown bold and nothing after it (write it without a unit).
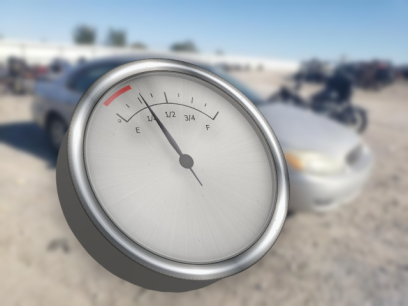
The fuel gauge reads **0.25**
